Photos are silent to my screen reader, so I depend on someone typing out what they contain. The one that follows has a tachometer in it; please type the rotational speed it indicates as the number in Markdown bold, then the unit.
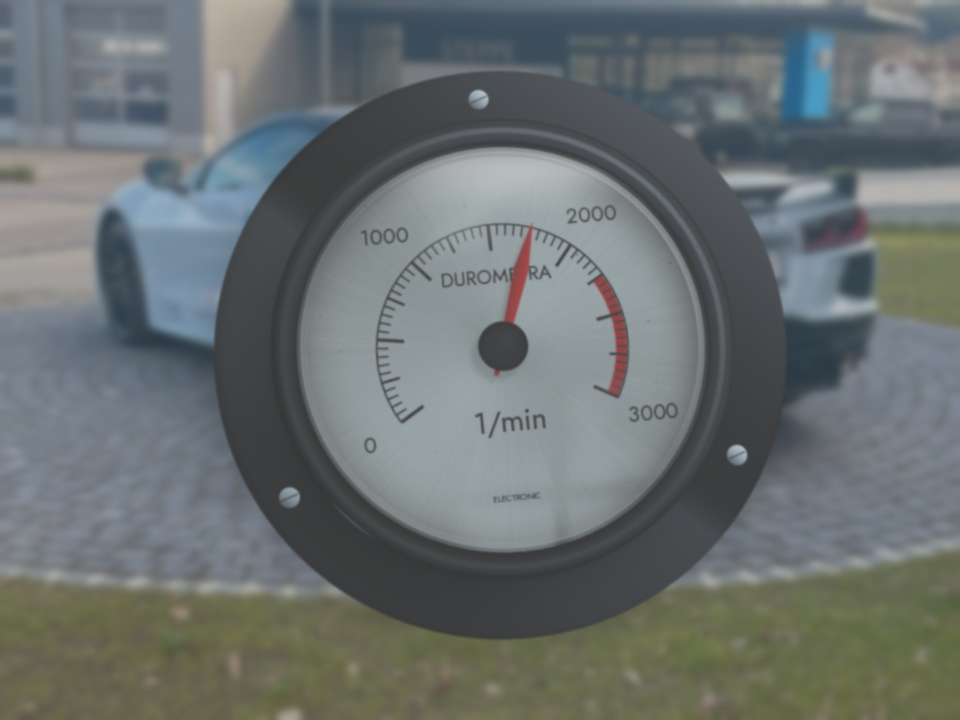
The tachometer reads **1750** rpm
